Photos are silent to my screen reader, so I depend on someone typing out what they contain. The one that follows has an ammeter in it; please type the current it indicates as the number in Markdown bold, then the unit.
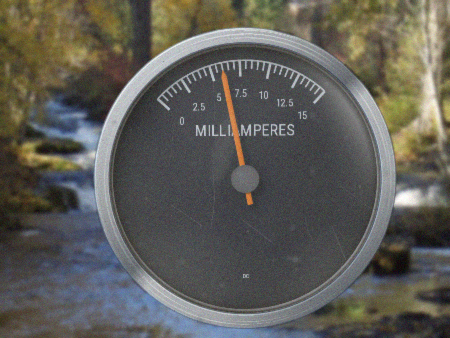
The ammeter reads **6** mA
